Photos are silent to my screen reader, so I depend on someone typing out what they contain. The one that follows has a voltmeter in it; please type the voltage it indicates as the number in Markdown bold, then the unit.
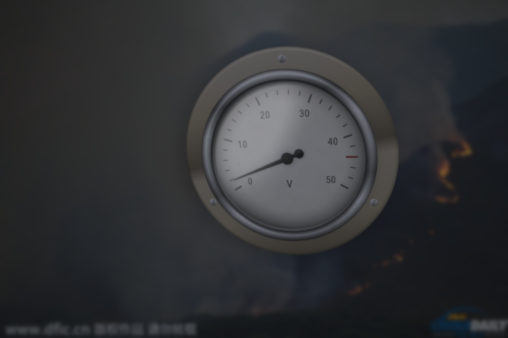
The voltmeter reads **2** V
